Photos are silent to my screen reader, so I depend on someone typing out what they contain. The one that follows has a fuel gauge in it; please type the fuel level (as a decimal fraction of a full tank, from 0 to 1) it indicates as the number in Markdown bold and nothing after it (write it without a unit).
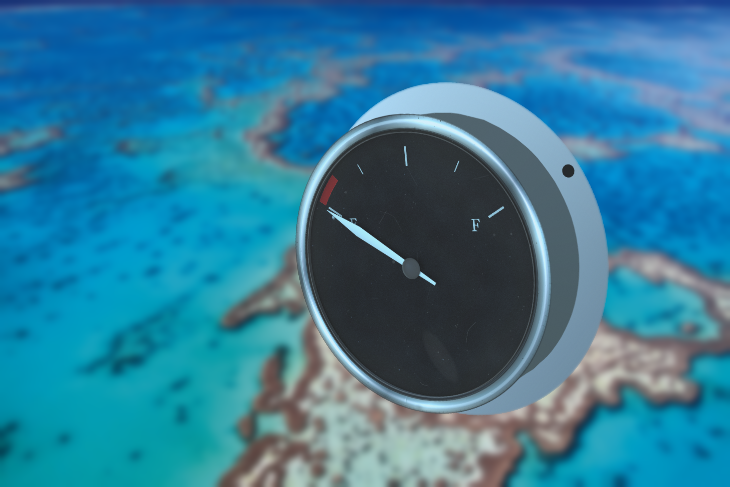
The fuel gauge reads **0**
